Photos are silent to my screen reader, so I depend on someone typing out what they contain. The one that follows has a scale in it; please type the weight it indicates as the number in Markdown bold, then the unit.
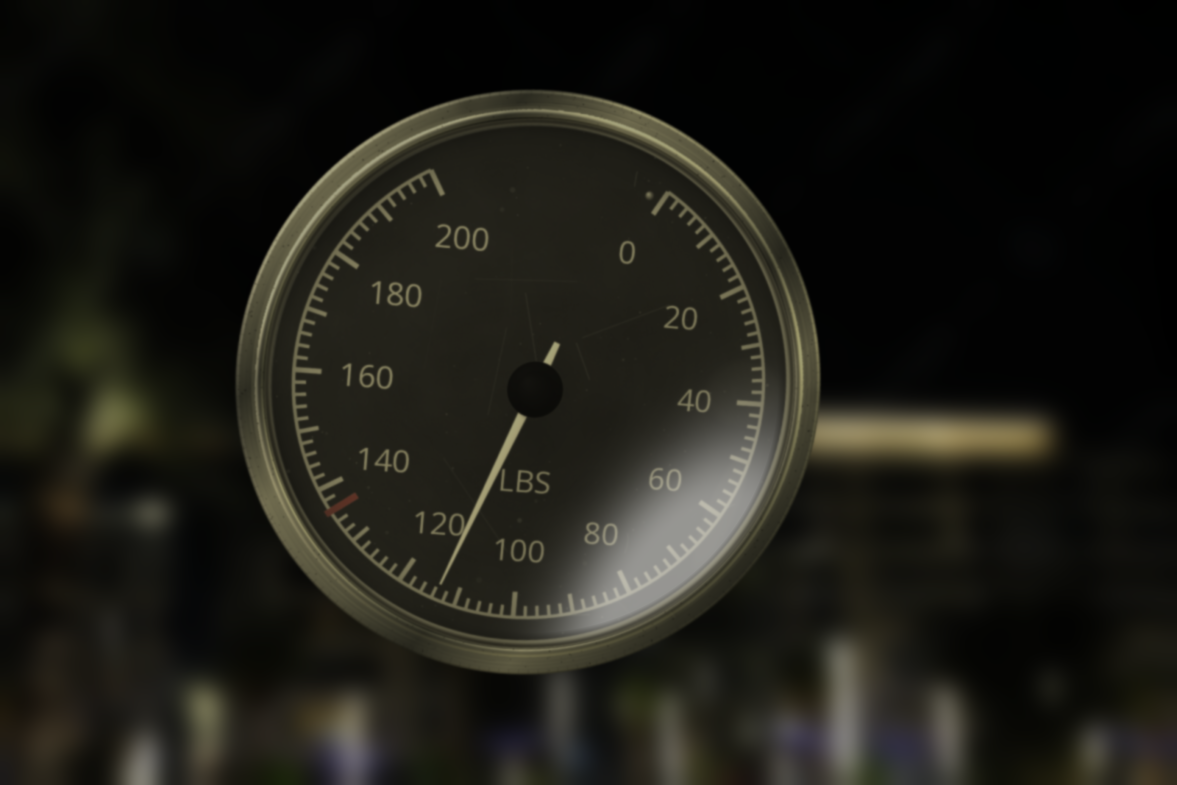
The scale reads **114** lb
